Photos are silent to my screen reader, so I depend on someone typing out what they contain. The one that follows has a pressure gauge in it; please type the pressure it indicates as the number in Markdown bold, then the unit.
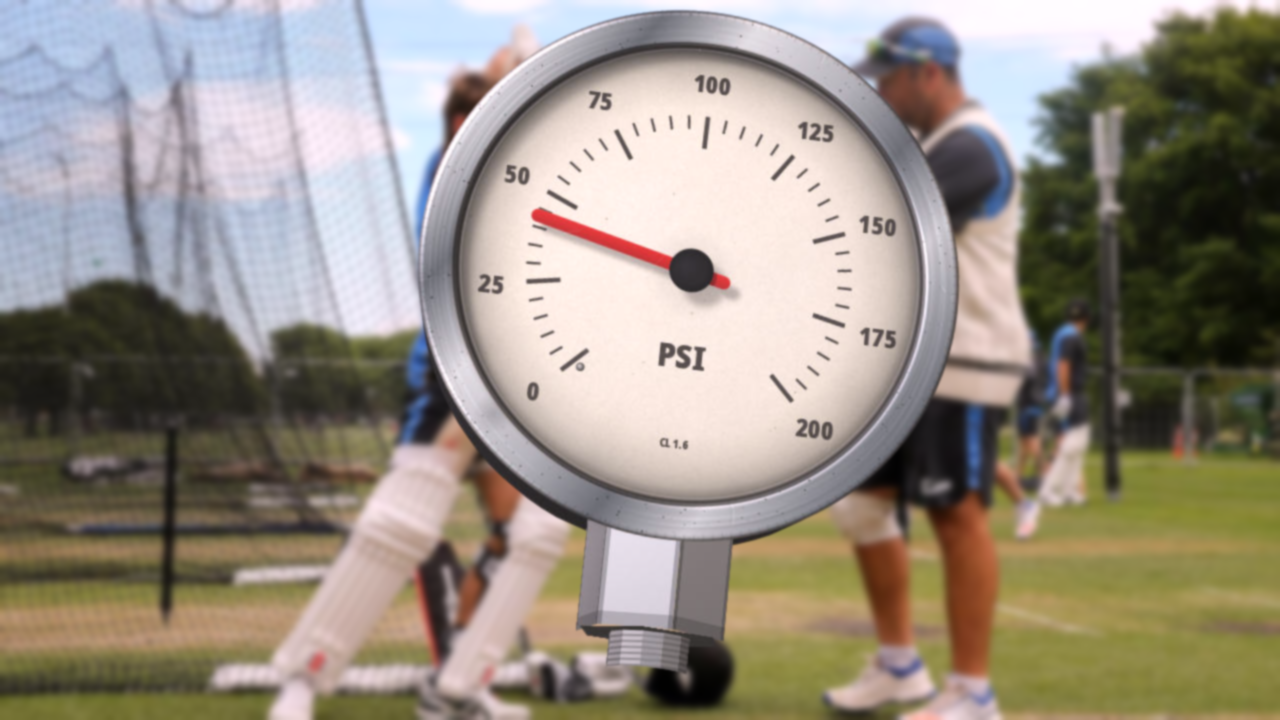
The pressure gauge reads **42.5** psi
